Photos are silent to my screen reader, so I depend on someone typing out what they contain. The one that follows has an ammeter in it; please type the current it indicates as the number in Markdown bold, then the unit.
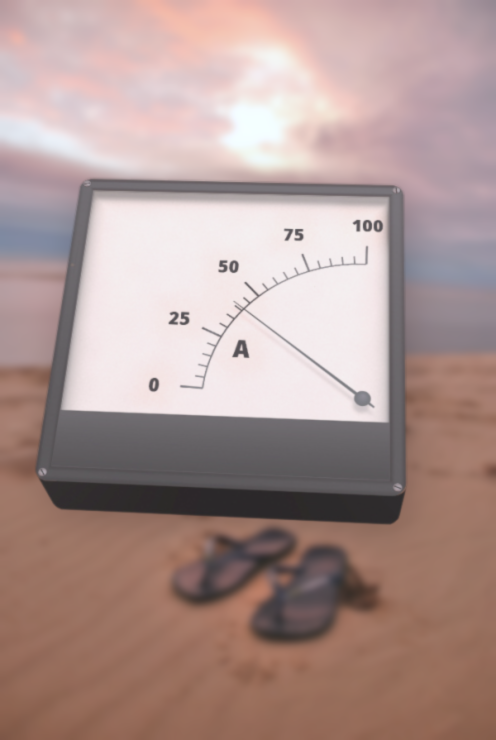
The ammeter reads **40** A
